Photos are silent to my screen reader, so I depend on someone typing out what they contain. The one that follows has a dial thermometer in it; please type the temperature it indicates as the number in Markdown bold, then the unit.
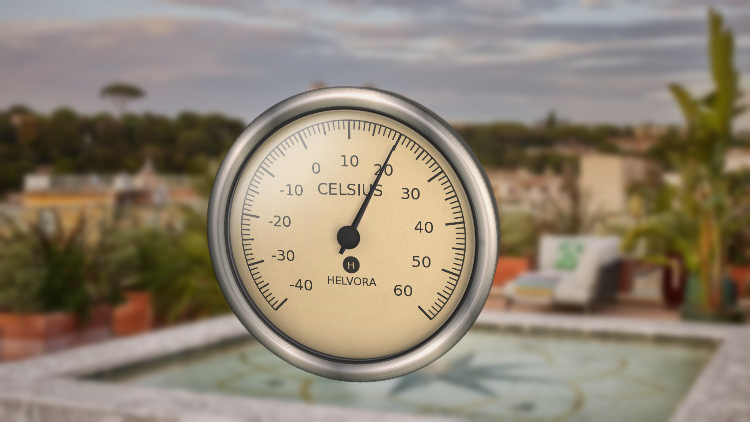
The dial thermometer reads **20** °C
